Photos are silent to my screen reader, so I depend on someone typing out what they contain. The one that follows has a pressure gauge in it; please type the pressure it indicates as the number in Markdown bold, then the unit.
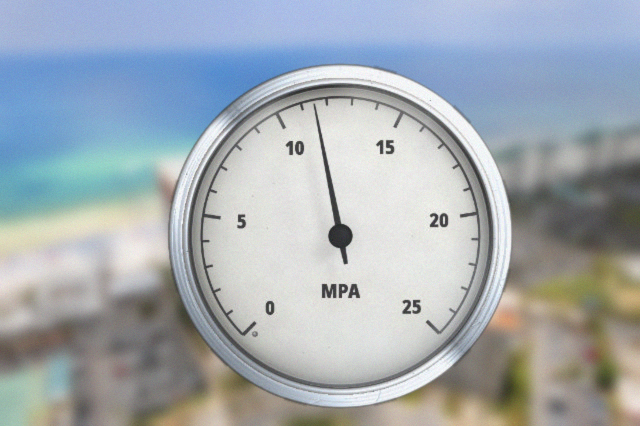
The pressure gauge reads **11.5** MPa
